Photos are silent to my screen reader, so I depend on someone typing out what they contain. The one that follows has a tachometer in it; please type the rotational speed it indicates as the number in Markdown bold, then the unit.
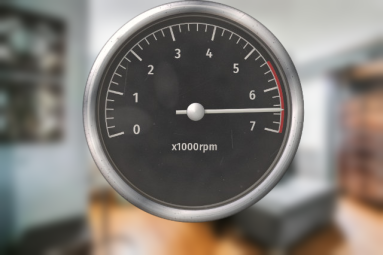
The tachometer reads **6500** rpm
